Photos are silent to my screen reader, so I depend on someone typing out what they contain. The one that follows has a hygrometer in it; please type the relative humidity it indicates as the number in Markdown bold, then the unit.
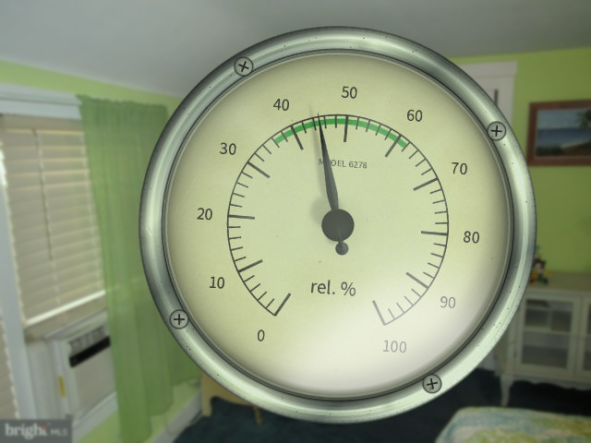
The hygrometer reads **45** %
